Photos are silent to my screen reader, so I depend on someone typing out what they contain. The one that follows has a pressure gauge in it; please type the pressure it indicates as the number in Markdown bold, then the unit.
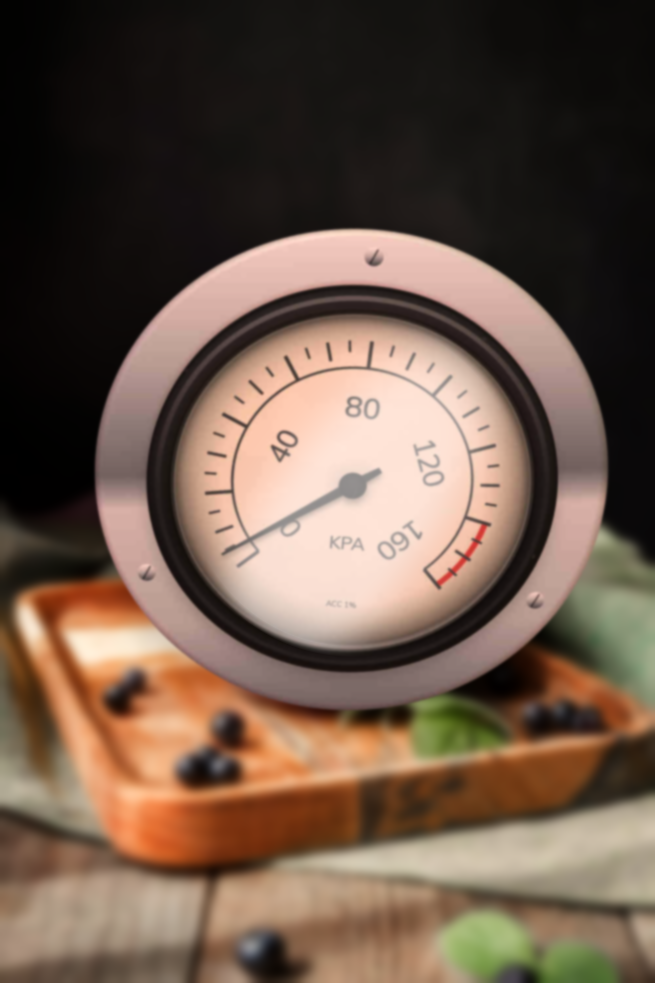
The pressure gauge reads **5** kPa
